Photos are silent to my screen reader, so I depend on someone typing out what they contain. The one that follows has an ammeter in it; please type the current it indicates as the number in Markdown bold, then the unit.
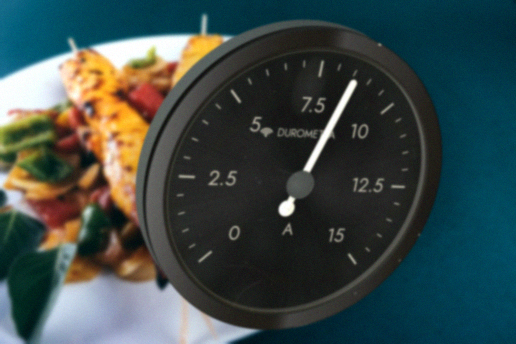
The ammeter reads **8.5** A
